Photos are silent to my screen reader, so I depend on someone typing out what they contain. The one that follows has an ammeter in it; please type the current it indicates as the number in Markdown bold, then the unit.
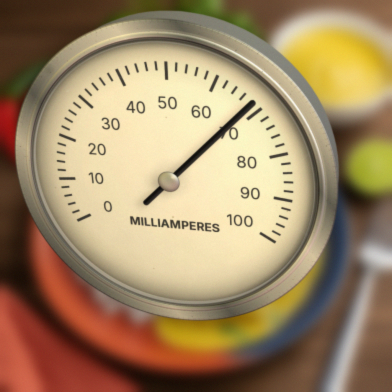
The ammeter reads **68** mA
